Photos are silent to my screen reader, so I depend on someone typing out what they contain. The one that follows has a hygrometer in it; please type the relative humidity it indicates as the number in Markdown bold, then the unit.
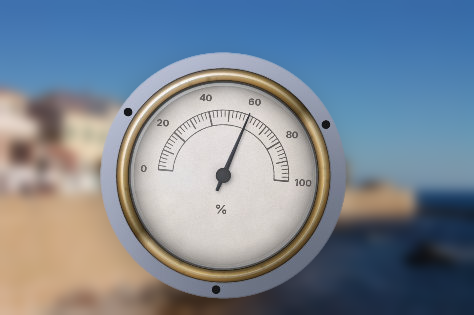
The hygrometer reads **60** %
